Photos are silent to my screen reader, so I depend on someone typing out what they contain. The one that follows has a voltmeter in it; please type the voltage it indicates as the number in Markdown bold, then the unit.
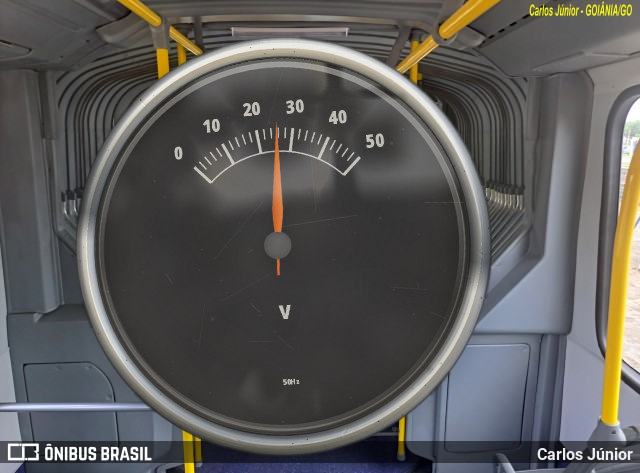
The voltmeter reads **26** V
